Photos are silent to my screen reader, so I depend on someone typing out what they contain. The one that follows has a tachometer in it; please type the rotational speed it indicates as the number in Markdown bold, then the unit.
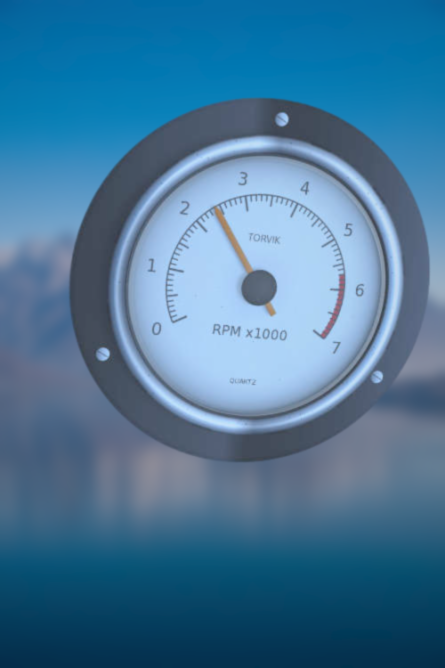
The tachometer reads **2400** rpm
